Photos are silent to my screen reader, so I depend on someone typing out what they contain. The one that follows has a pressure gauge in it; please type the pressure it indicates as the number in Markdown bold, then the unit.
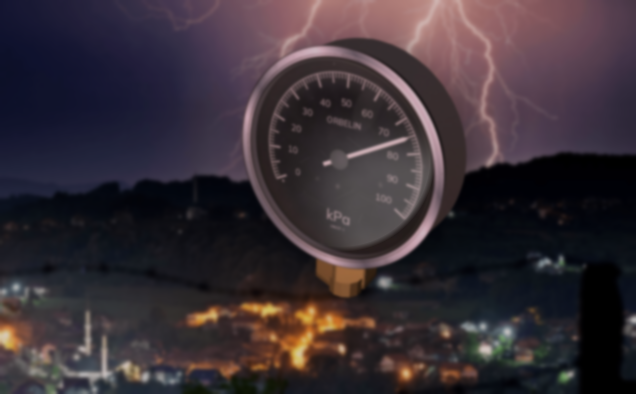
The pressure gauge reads **75** kPa
